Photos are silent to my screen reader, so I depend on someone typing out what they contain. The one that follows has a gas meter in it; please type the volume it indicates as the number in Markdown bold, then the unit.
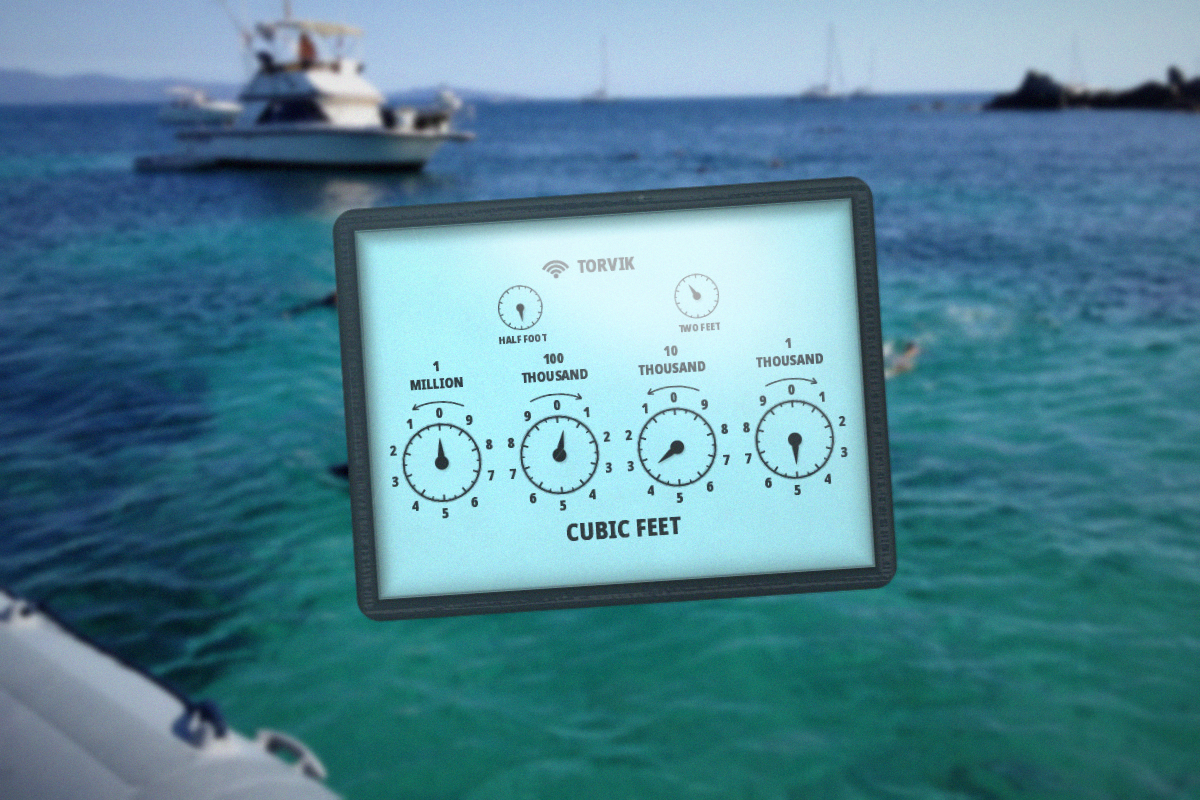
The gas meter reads **3500** ft³
